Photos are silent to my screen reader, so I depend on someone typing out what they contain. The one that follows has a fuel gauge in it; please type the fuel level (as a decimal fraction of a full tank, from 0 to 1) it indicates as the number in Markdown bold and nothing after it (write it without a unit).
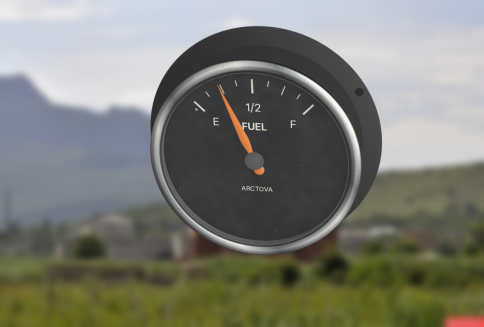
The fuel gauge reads **0.25**
